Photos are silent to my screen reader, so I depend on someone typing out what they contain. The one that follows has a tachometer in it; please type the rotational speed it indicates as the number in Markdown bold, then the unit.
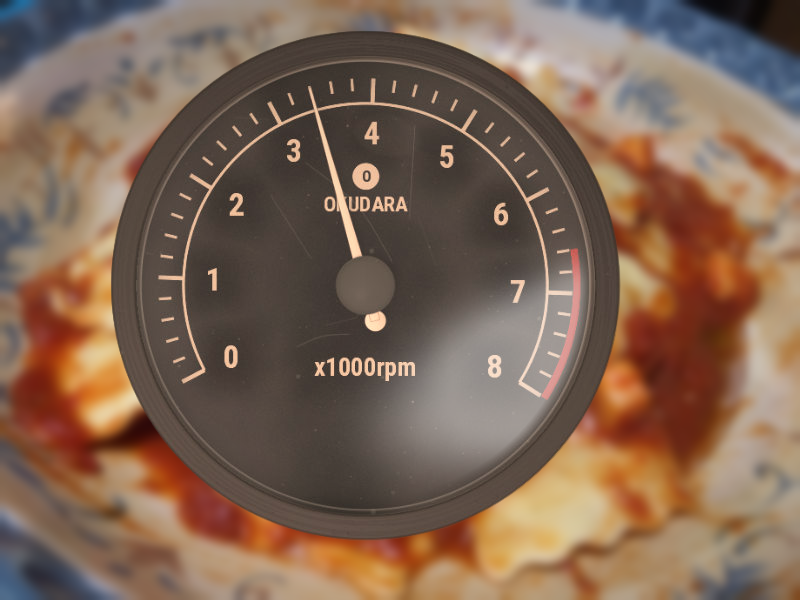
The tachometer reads **3400** rpm
